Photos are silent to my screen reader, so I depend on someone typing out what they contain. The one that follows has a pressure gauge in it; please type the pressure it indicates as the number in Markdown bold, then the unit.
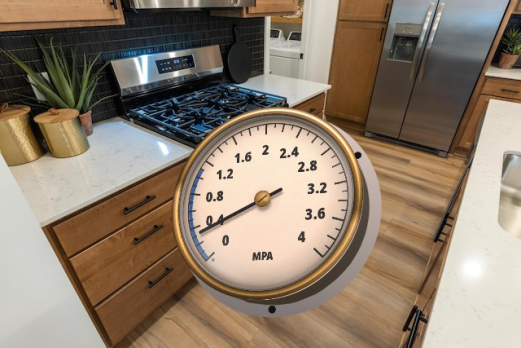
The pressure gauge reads **0.3** MPa
